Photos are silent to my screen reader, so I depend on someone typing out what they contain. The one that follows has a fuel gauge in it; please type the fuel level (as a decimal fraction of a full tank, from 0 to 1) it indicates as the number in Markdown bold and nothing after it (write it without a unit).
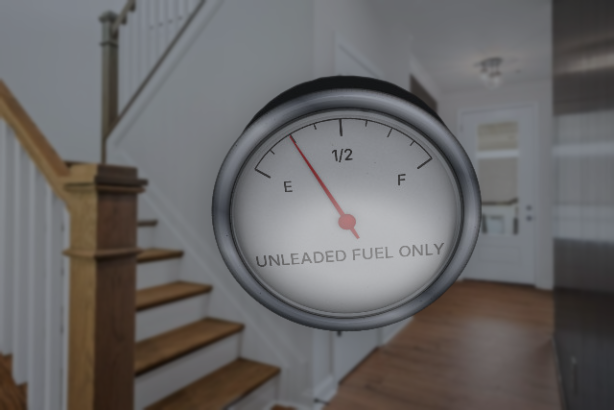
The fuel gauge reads **0.25**
